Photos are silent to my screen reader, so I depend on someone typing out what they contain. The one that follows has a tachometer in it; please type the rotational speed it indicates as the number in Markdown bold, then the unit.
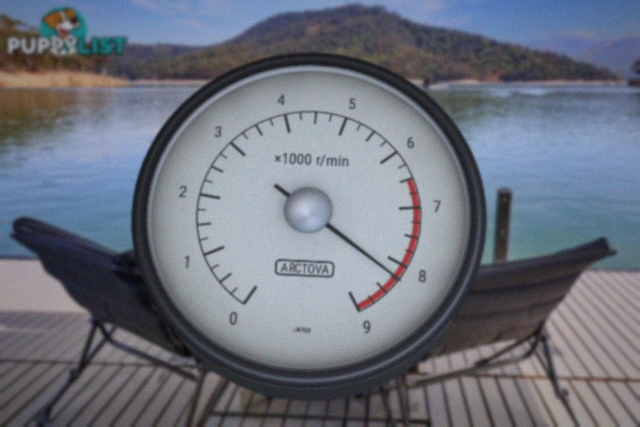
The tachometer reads **8250** rpm
